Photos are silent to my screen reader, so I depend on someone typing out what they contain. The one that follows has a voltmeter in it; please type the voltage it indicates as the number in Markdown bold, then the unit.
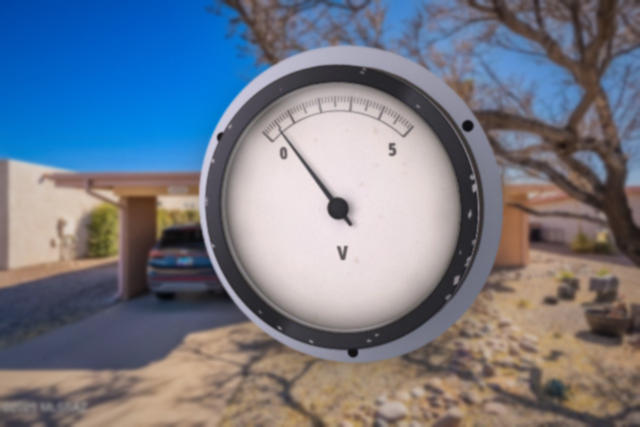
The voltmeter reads **0.5** V
